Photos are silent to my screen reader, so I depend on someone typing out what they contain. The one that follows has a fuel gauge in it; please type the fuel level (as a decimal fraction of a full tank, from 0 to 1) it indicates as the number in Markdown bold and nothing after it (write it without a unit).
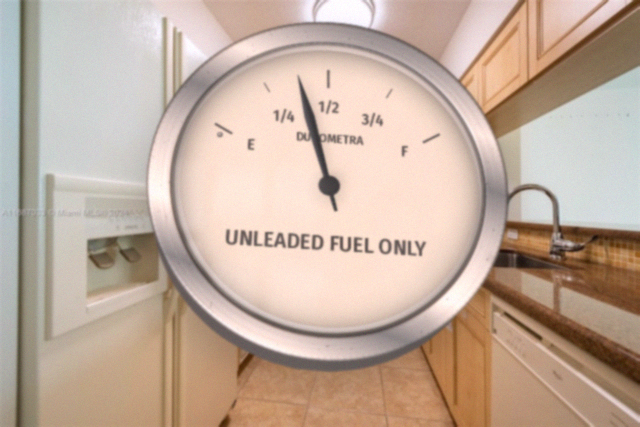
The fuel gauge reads **0.375**
